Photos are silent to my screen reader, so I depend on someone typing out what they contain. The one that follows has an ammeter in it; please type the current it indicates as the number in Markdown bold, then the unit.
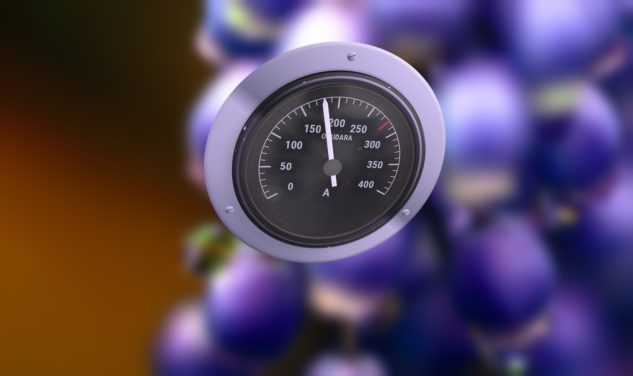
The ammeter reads **180** A
